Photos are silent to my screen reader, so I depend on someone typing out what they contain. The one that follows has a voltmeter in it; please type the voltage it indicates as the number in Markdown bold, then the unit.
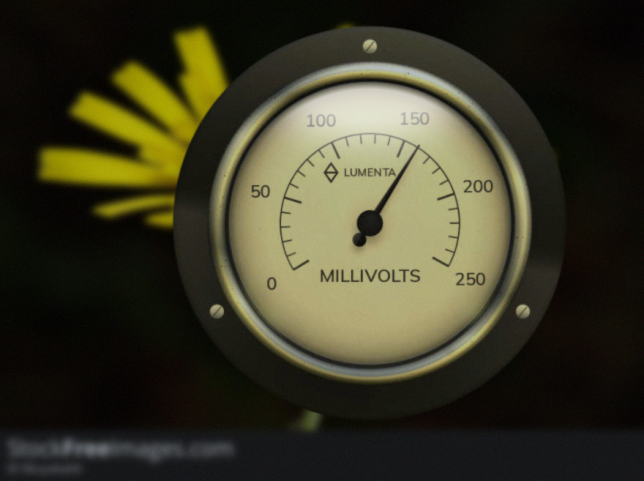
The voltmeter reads **160** mV
